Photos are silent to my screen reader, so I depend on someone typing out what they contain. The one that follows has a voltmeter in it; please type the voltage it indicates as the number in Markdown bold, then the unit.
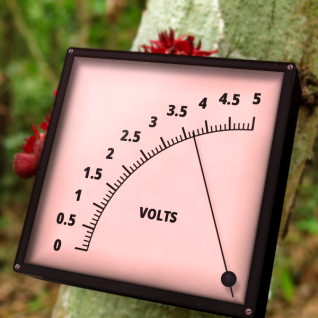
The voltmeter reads **3.7** V
